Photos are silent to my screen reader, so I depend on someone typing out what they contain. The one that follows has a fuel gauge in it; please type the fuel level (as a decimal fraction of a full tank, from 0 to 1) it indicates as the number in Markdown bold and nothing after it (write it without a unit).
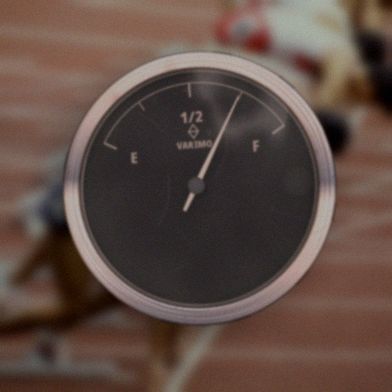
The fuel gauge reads **0.75**
